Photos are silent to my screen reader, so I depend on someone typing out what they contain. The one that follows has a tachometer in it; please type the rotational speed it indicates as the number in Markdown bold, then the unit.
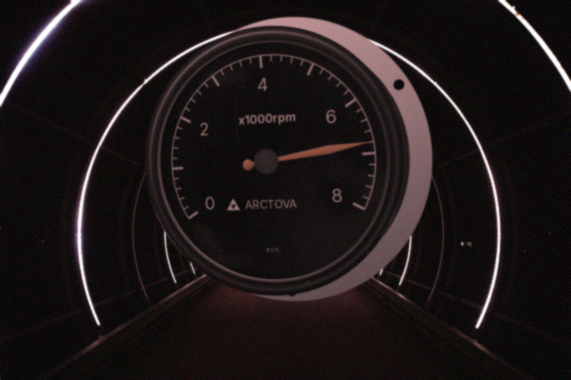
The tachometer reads **6800** rpm
